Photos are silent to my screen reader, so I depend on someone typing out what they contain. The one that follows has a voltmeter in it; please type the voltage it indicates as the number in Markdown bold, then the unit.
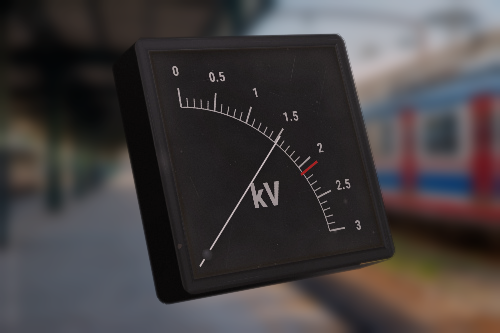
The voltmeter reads **1.5** kV
